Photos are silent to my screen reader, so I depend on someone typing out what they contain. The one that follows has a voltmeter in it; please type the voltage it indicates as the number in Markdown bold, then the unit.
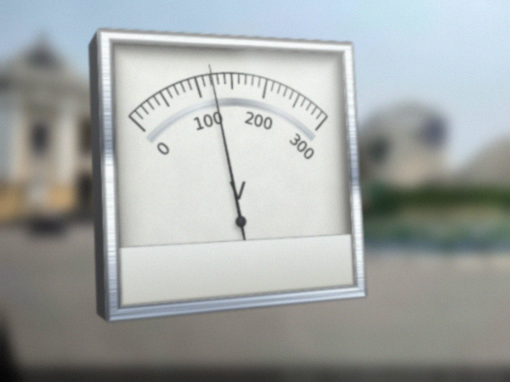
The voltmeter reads **120** V
